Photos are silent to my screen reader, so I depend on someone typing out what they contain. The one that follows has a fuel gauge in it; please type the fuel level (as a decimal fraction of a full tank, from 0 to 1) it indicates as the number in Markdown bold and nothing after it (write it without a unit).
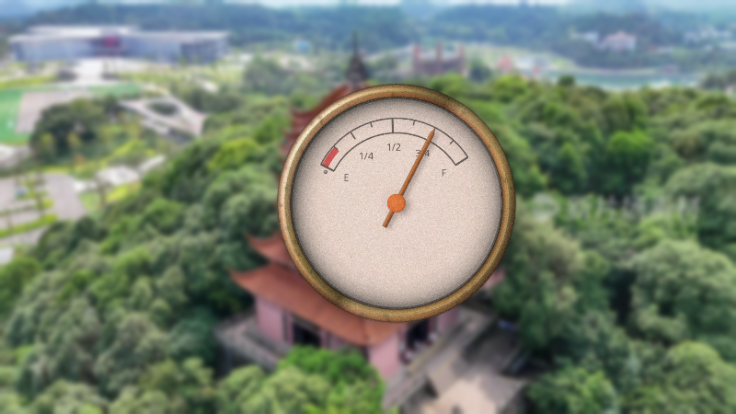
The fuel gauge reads **0.75**
